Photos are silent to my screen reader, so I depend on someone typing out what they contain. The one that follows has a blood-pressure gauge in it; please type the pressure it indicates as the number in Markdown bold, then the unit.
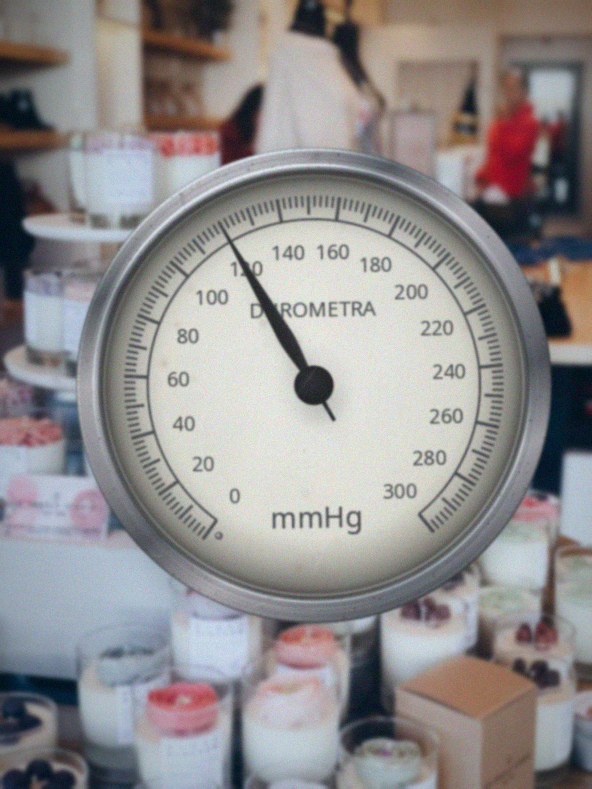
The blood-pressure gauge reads **120** mmHg
